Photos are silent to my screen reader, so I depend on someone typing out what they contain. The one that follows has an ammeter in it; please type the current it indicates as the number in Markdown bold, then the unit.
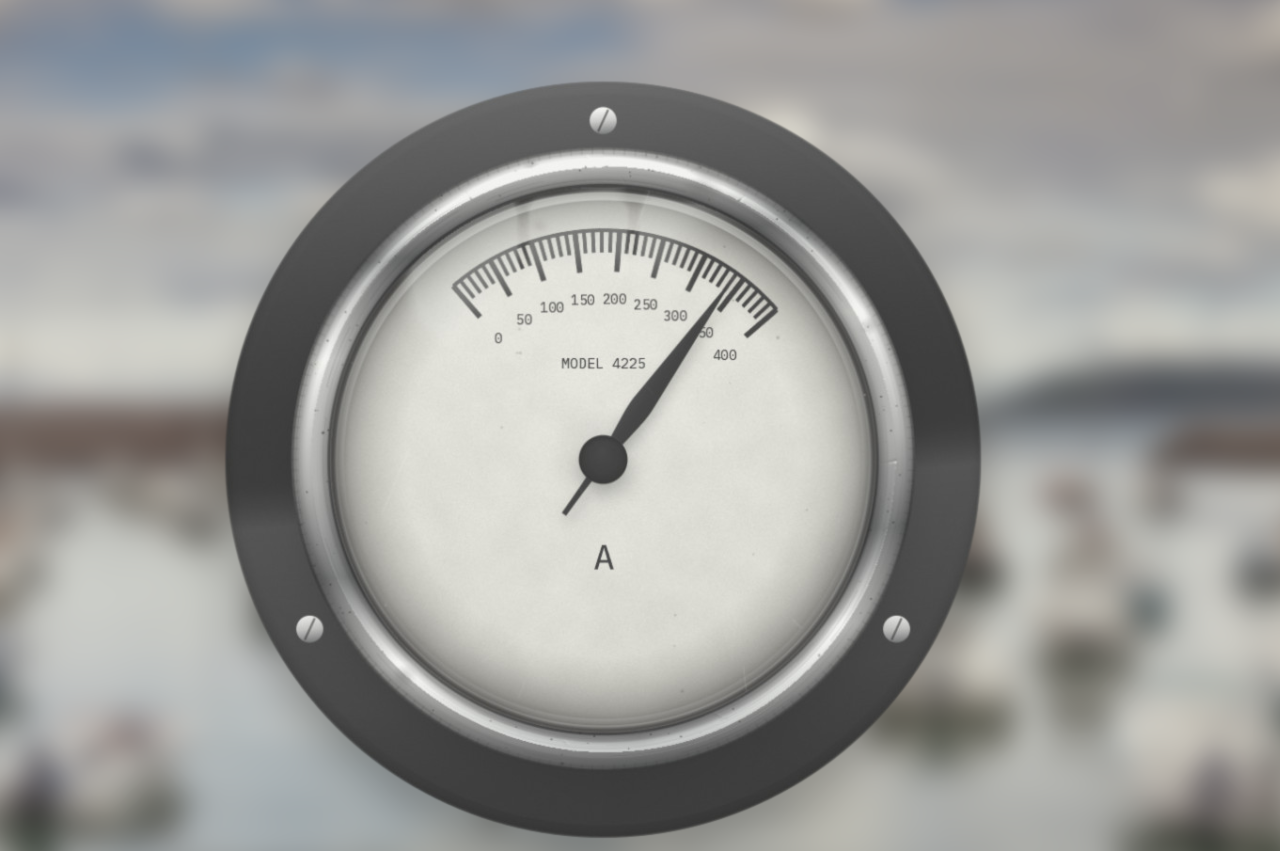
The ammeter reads **340** A
